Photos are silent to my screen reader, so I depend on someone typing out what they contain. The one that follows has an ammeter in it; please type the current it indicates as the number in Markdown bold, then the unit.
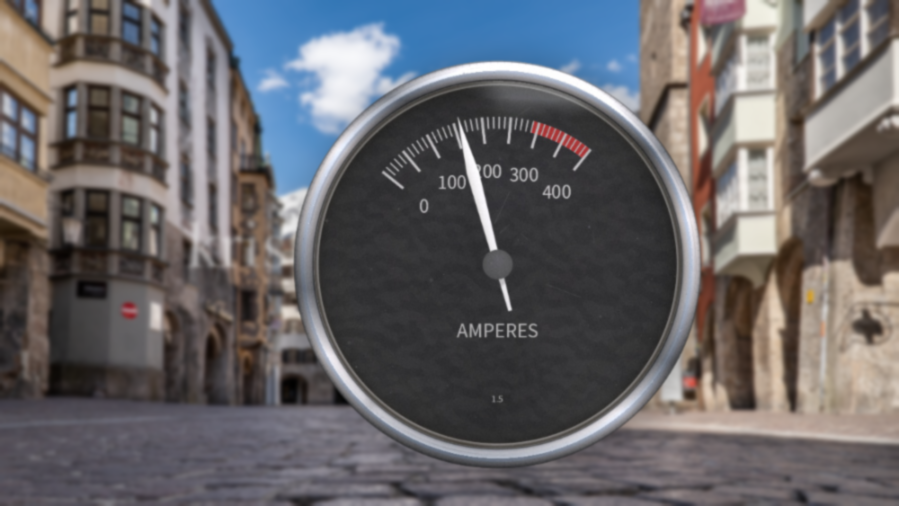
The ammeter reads **160** A
